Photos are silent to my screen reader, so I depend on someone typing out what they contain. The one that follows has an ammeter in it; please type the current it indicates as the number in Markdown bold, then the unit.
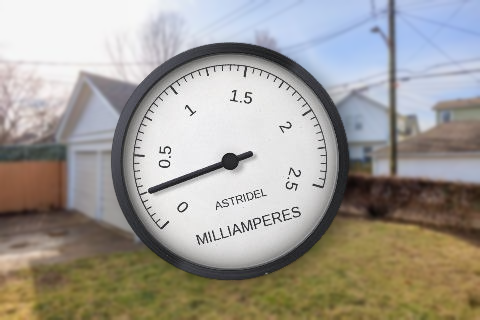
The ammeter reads **0.25** mA
